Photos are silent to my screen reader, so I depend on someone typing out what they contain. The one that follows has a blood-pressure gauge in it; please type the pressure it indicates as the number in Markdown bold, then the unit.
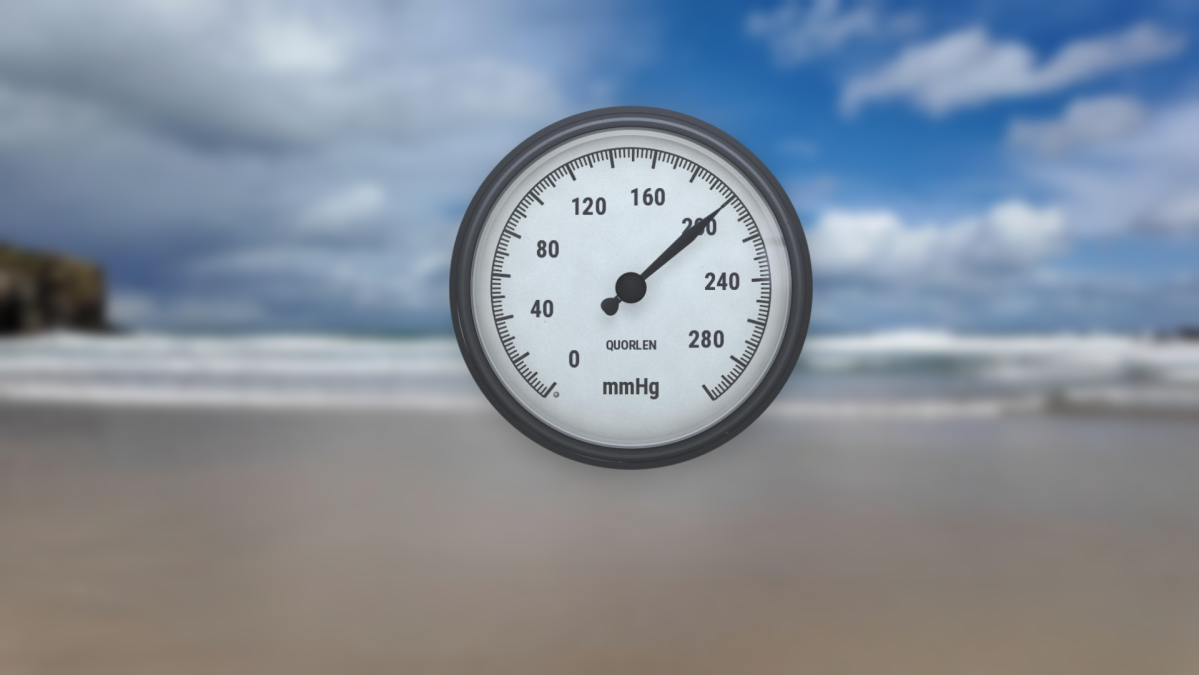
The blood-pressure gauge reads **200** mmHg
